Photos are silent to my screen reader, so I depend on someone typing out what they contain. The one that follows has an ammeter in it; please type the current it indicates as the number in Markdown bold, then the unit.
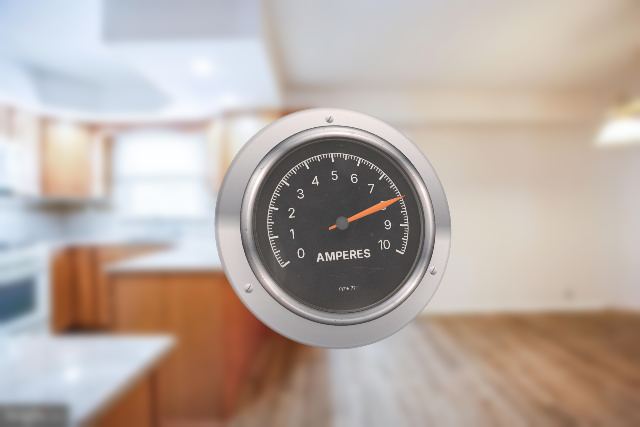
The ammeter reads **8** A
